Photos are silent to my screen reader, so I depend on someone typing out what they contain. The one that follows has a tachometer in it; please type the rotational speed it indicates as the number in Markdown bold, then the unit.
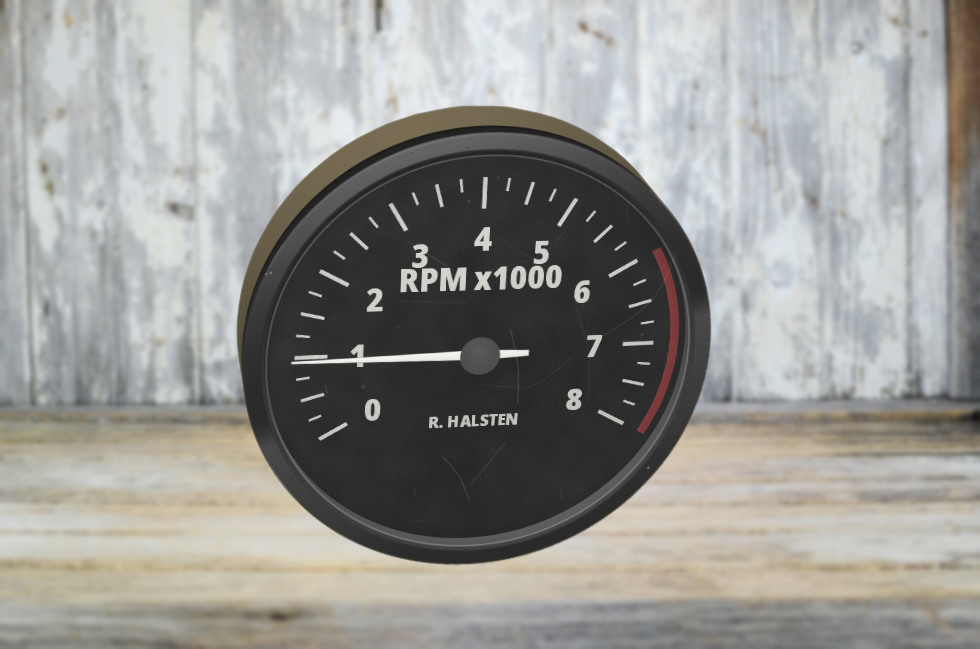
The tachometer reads **1000** rpm
